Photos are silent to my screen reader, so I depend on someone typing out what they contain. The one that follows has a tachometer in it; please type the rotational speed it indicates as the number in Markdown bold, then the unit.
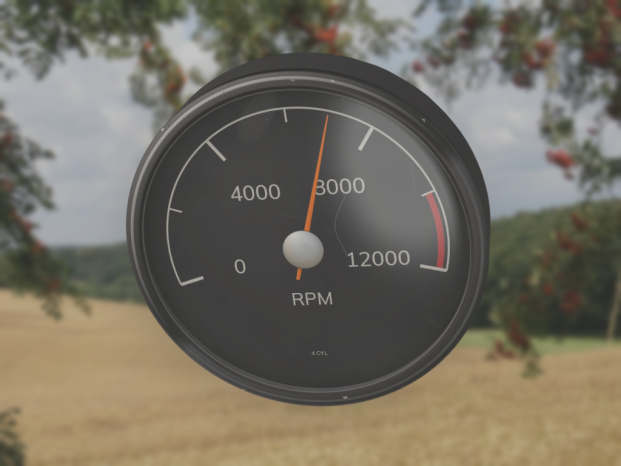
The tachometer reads **7000** rpm
